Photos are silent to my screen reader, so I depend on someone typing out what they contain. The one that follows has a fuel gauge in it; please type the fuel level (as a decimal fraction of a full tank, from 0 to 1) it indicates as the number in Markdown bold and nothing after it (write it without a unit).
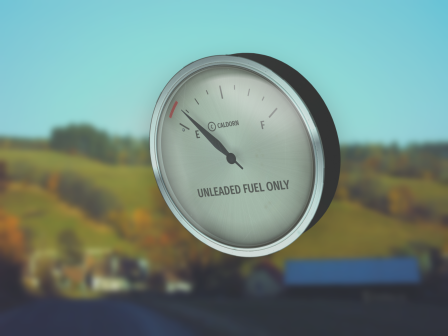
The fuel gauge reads **0.125**
